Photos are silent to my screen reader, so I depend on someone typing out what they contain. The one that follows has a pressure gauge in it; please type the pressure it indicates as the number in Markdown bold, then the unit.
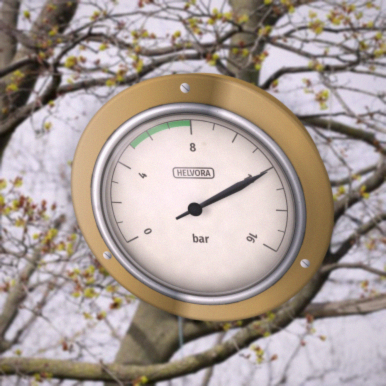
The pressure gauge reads **12** bar
